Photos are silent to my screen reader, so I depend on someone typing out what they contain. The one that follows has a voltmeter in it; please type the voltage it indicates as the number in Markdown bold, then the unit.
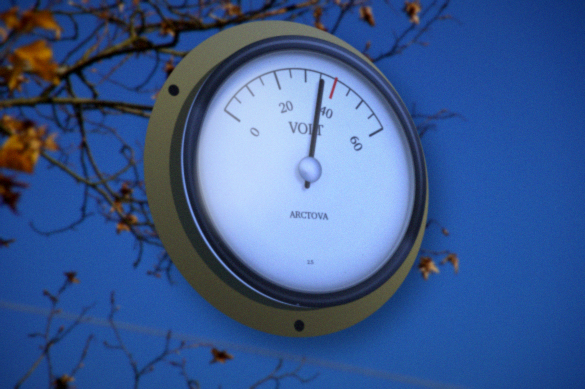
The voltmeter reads **35** V
